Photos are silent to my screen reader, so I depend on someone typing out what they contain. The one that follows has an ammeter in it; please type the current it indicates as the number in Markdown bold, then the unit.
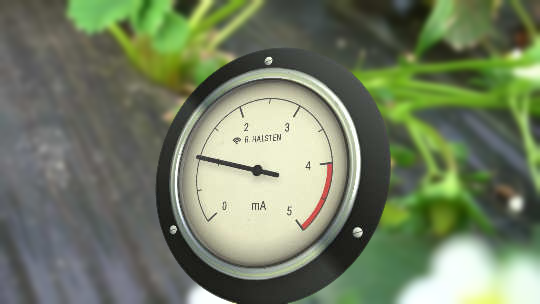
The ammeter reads **1** mA
